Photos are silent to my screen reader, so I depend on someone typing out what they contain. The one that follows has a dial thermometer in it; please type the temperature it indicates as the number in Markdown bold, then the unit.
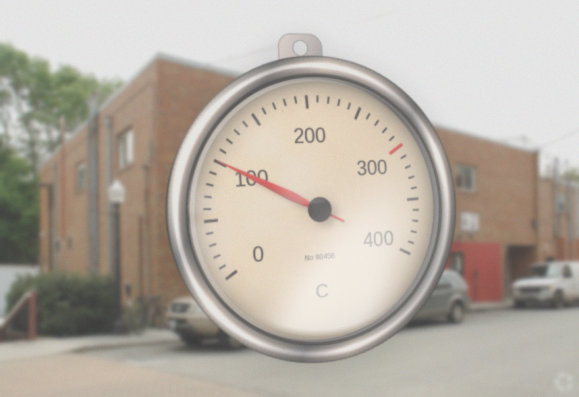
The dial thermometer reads **100** °C
